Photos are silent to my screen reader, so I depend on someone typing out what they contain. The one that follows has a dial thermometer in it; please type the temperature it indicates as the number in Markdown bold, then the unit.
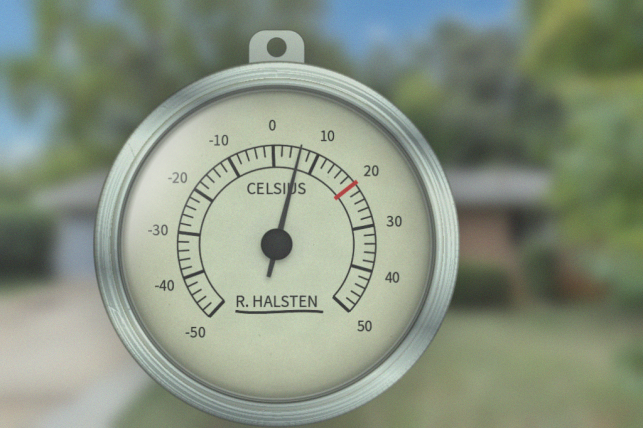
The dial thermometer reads **6** °C
